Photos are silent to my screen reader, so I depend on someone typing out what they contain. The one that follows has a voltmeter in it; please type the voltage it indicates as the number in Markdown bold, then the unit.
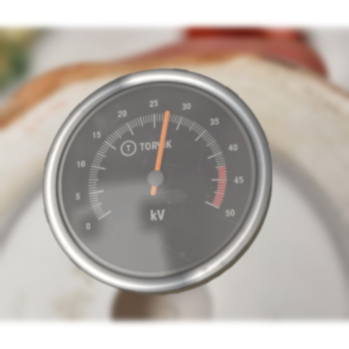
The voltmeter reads **27.5** kV
